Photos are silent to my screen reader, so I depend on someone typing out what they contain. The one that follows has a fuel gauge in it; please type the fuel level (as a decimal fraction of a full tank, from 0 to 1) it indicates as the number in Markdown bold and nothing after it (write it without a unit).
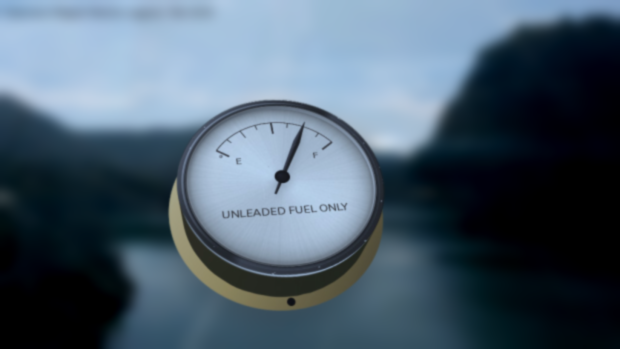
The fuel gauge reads **0.75**
